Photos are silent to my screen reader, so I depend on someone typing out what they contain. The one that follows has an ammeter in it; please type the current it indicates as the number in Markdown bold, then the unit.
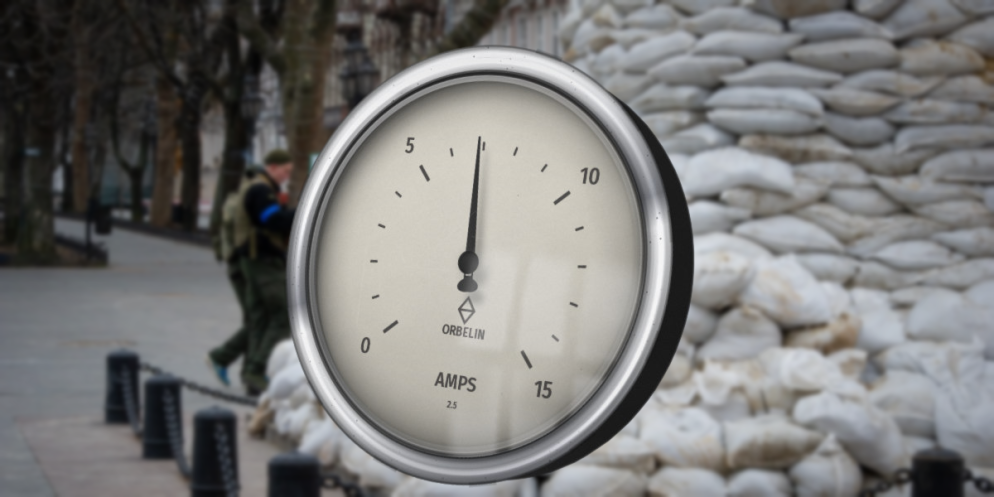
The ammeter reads **7** A
